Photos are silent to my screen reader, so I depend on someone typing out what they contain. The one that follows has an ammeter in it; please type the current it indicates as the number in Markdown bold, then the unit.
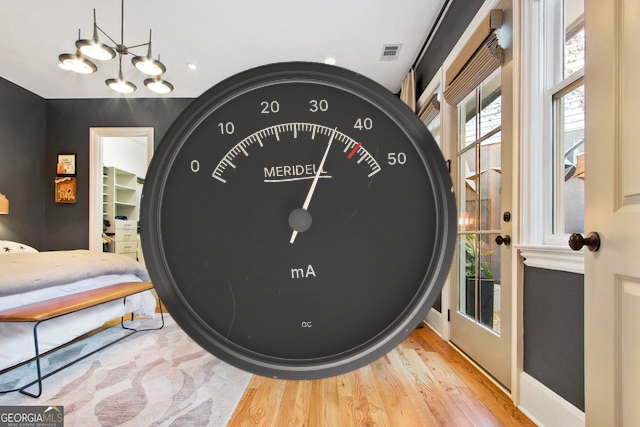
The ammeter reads **35** mA
